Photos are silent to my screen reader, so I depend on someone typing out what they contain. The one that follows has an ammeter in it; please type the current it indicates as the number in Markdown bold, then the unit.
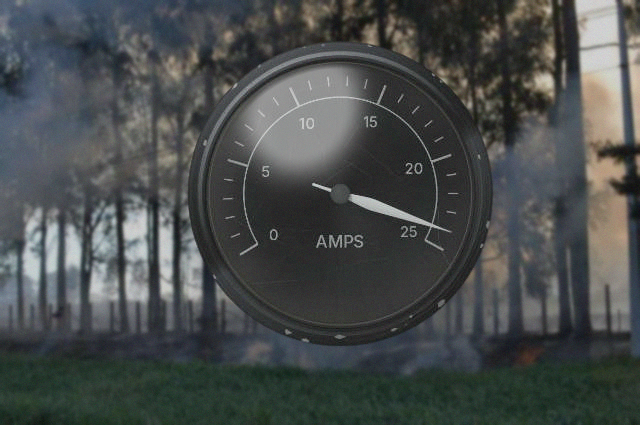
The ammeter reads **24** A
